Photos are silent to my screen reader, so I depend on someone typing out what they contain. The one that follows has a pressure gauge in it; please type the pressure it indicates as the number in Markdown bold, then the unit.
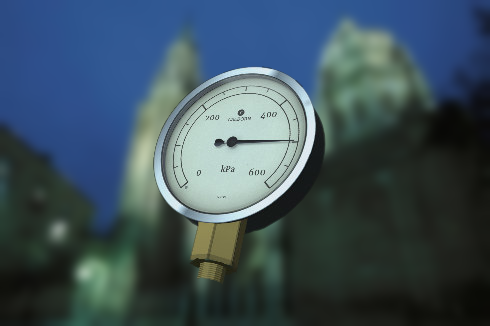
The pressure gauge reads **500** kPa
